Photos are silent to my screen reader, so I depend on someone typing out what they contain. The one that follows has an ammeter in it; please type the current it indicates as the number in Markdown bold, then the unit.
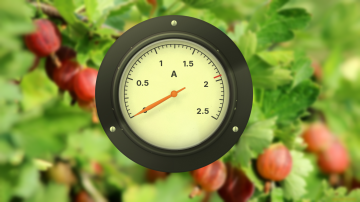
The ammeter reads **0** A
